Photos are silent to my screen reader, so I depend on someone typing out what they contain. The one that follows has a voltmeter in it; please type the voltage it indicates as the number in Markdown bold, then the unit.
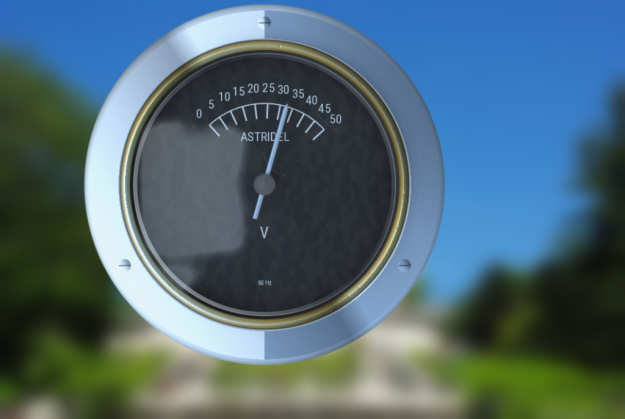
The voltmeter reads **32.5** V
